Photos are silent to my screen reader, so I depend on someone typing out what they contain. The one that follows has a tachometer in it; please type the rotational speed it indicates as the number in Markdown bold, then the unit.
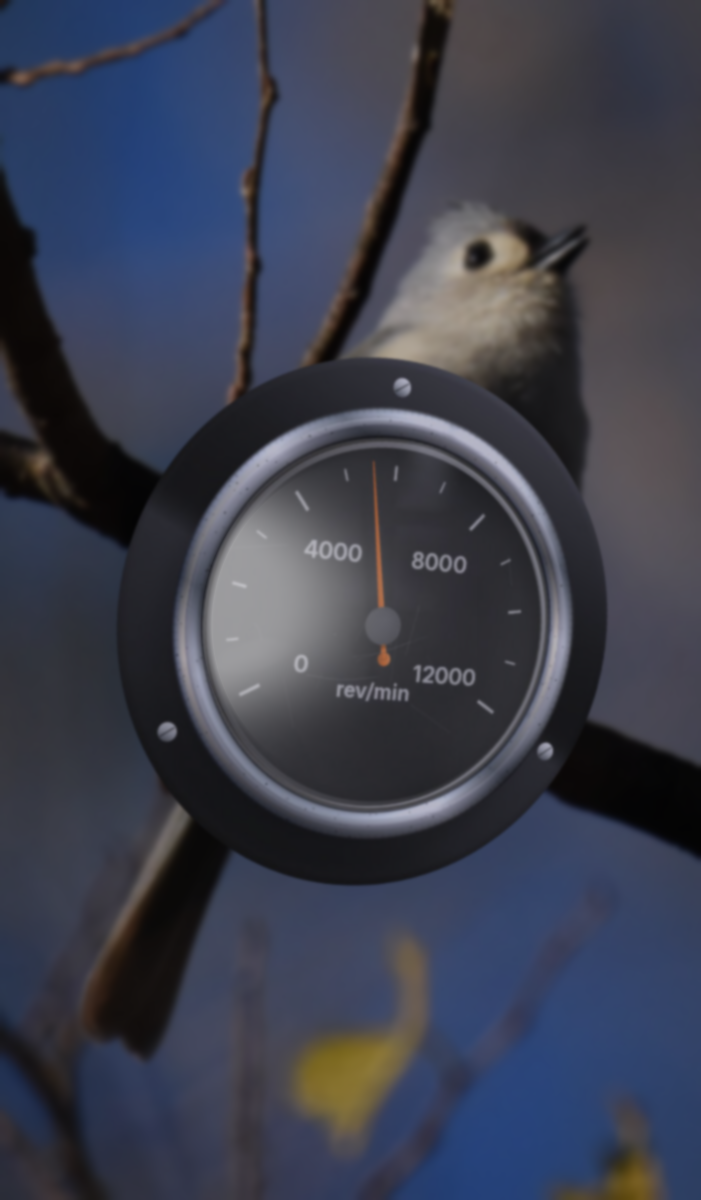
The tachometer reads **5500** rpm
